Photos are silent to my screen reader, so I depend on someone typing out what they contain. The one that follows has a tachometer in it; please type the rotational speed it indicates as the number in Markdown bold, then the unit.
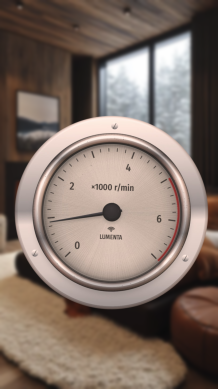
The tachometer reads **900** rpm
